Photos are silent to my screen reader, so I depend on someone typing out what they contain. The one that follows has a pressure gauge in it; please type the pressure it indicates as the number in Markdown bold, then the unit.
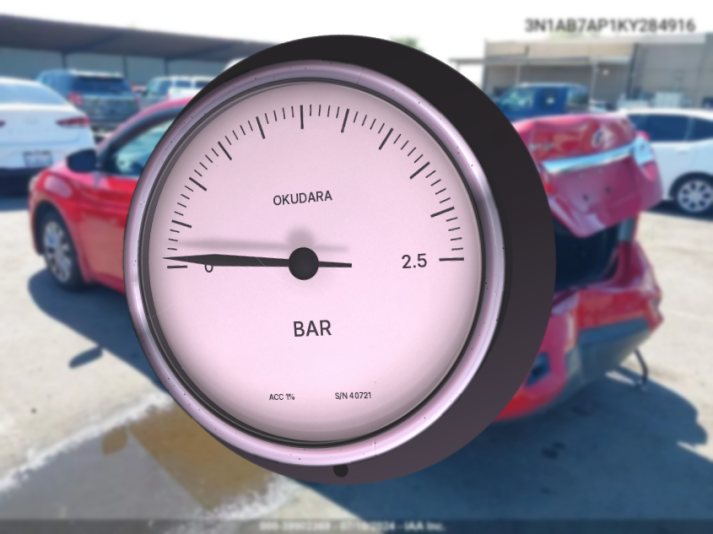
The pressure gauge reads **0.05** bar
